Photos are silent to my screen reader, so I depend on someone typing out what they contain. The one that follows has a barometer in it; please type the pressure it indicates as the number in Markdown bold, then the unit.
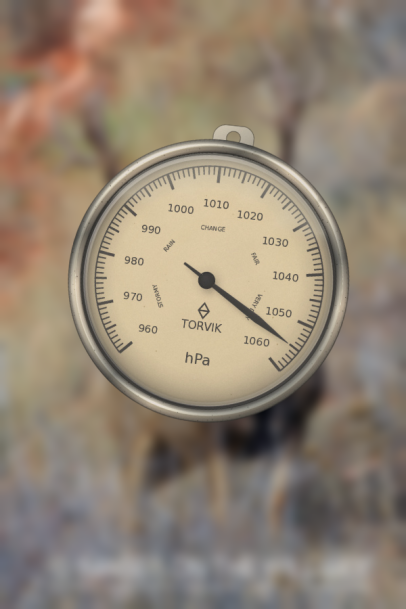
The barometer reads **1055** hPa
